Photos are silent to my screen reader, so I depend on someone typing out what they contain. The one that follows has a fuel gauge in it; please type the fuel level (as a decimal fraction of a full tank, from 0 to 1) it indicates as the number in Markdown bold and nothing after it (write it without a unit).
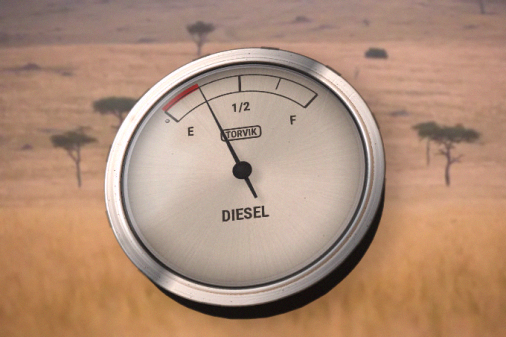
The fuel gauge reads **0.25**
